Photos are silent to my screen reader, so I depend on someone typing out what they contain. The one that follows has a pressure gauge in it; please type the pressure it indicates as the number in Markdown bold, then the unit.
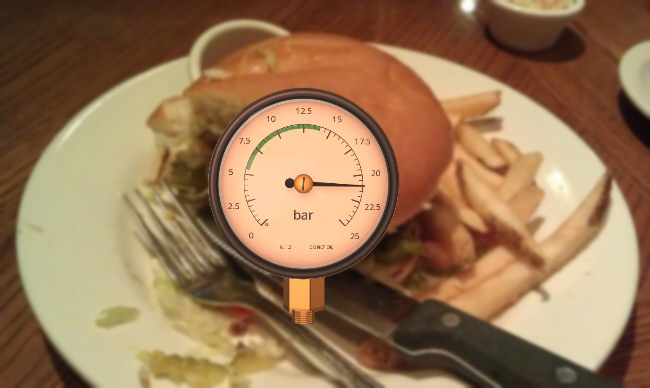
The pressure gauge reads **21** bar
